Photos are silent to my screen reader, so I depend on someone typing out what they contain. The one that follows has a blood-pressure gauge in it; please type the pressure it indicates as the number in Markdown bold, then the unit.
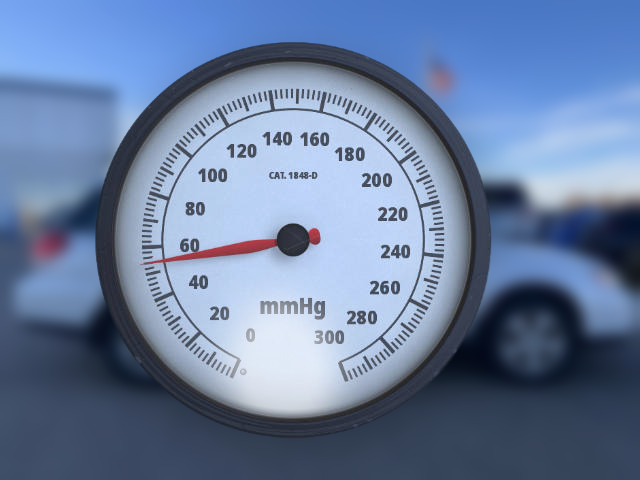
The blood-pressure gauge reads **54** mmHg
